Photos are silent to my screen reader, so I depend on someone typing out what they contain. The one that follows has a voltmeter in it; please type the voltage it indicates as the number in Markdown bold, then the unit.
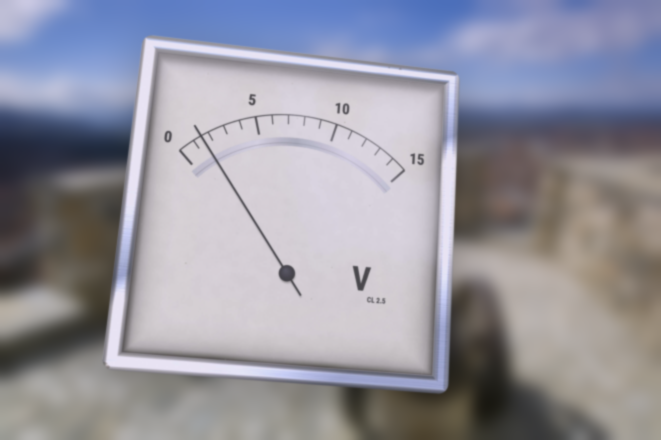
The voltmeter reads **1.5** V
